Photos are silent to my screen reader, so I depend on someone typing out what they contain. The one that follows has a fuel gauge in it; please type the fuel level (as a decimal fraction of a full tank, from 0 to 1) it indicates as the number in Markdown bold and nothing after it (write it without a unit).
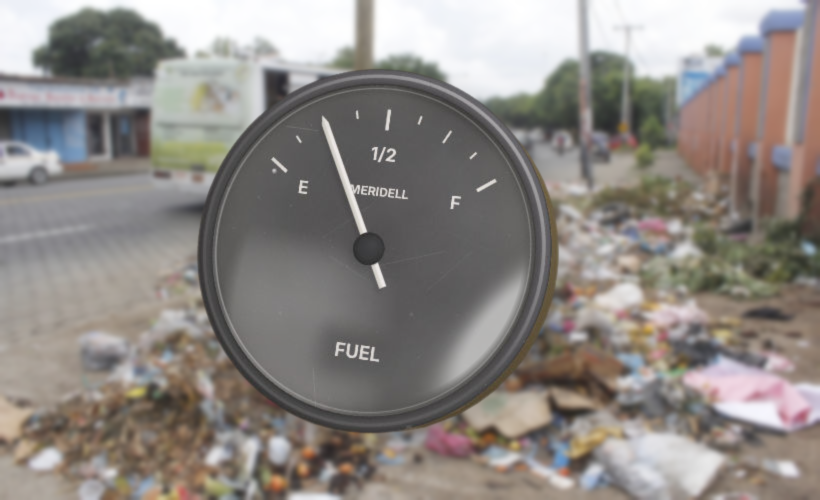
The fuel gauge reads **0.25**
